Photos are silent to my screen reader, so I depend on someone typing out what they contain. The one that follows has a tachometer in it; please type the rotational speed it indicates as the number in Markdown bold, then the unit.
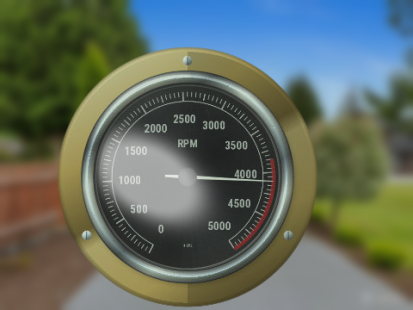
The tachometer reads **4100** rpm
